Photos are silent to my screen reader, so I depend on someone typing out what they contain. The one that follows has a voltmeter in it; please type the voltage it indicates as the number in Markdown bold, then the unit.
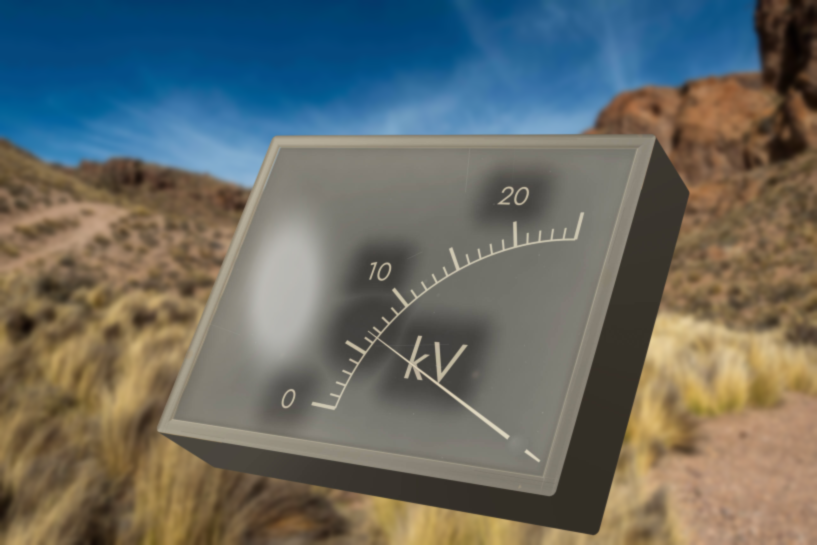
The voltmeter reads **6.5** kV
